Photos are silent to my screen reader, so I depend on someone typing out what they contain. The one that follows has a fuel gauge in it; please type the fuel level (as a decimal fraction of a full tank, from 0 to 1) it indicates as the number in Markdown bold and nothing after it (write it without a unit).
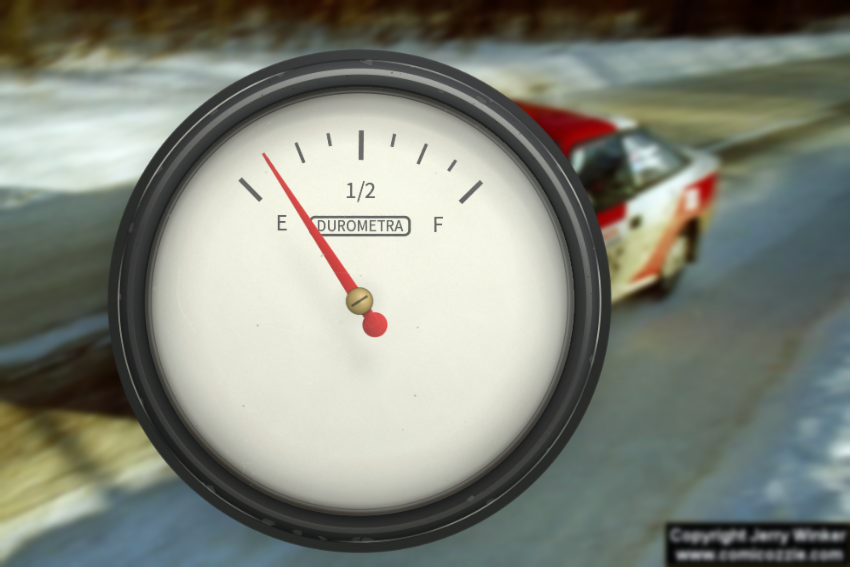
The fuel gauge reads **0.125**
